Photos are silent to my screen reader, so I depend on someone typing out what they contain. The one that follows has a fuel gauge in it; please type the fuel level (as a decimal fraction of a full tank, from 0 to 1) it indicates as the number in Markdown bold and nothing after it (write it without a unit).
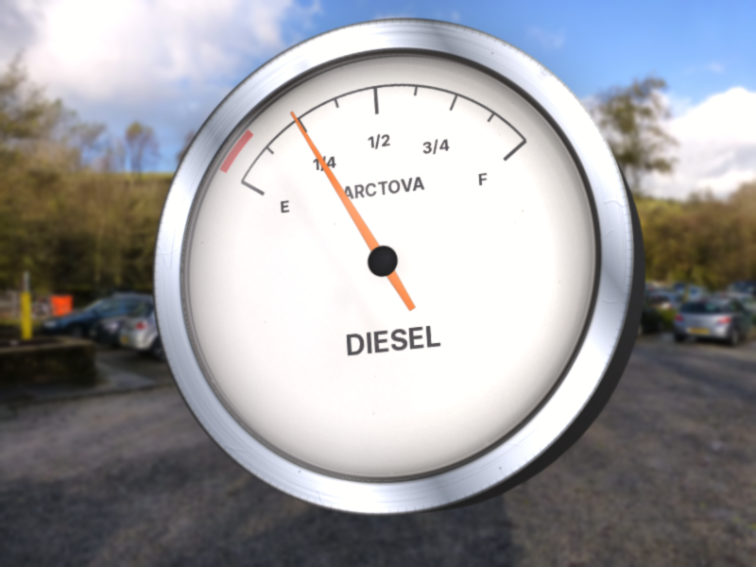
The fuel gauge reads **0.25**
